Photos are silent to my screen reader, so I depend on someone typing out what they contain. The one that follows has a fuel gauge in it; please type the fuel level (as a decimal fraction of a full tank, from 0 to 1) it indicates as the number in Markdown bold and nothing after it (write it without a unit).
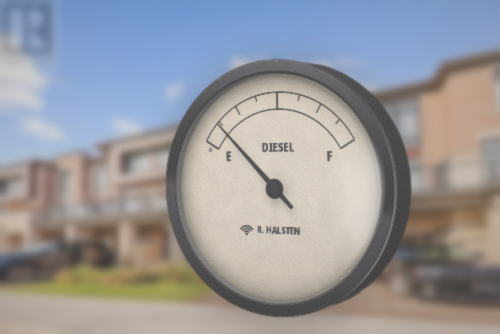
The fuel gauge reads **0.125**
